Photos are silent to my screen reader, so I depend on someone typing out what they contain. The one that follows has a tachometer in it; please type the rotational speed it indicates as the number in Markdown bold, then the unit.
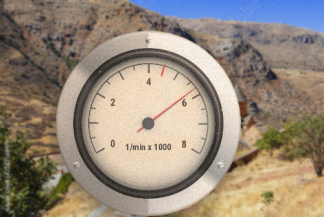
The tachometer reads **5750** rpm
